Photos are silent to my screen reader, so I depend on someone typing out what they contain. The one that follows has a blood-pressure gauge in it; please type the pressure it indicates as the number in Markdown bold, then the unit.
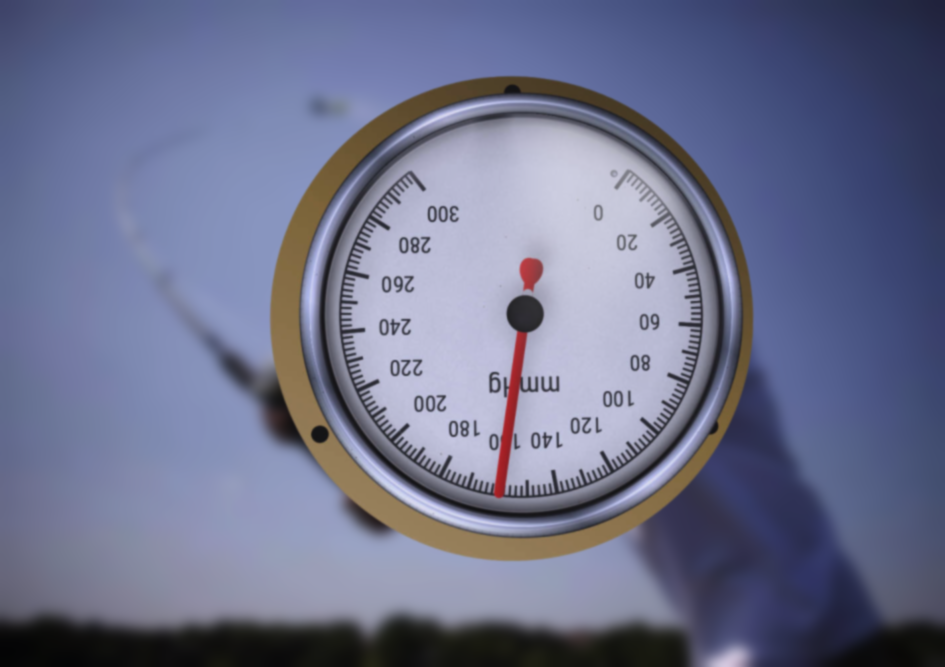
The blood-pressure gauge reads **160** mmHg
